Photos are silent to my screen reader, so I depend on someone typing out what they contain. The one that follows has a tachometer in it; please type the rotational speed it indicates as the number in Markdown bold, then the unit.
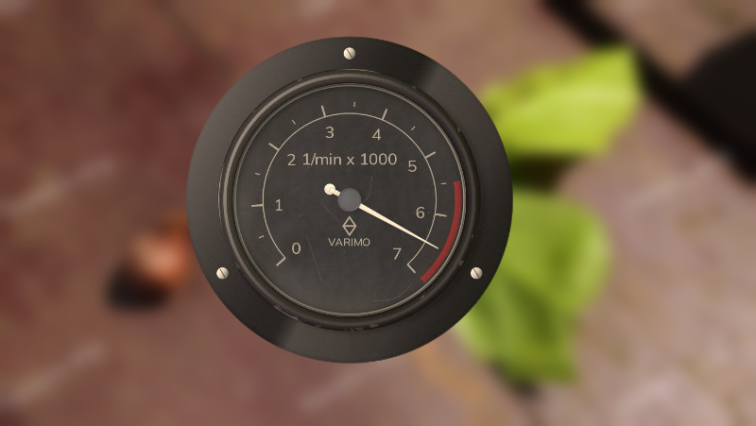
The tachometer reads **6500** rpm
